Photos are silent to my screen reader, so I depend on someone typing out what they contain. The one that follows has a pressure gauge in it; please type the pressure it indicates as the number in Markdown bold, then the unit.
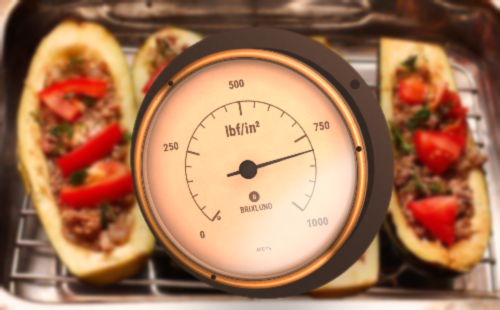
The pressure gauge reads **800** psi
